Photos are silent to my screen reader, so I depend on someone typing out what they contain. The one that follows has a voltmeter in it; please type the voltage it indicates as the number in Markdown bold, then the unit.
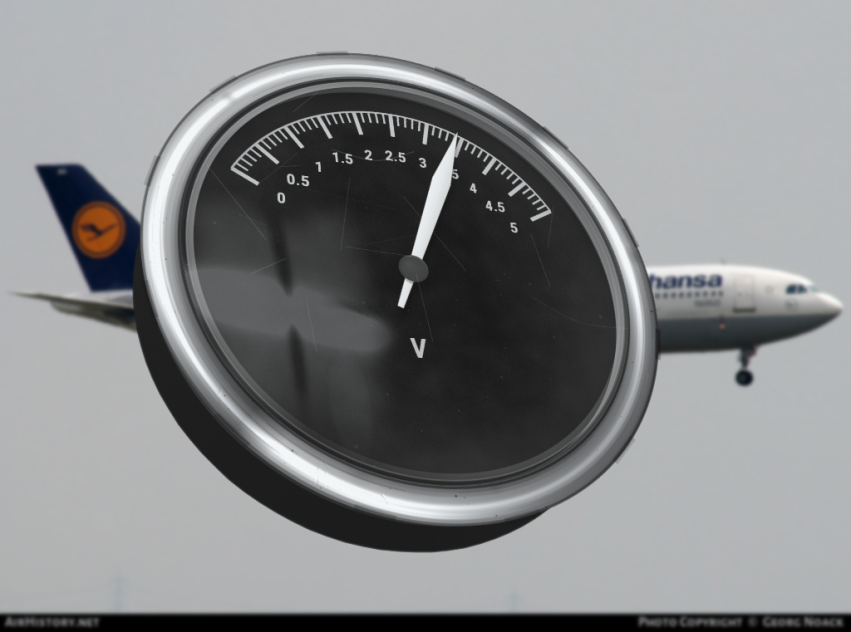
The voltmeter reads **3.4** V
